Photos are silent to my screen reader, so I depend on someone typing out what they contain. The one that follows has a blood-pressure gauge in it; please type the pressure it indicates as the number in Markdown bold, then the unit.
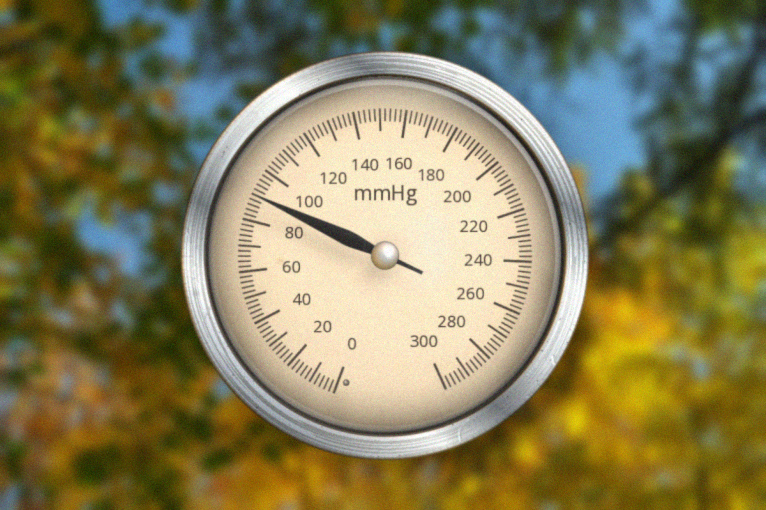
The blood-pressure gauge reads **90** mmHg
